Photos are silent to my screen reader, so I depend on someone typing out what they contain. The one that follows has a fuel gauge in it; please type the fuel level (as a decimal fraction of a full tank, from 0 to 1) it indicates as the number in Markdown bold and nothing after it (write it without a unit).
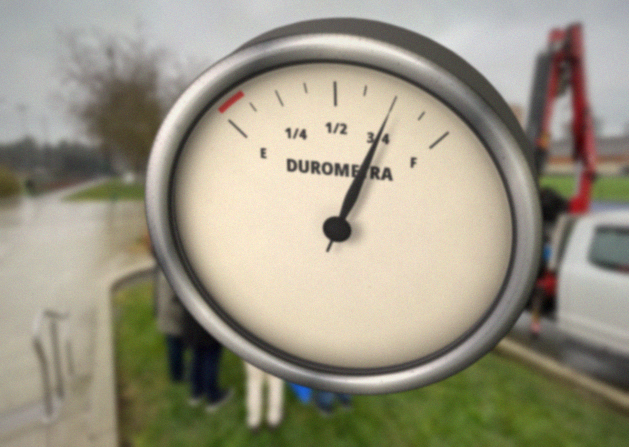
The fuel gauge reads **0.75**
